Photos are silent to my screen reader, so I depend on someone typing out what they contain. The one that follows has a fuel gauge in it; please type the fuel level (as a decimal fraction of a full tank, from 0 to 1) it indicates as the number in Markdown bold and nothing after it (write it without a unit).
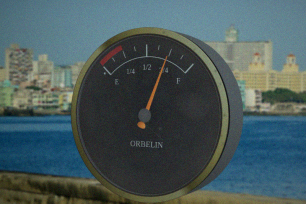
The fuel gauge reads **0.75**
